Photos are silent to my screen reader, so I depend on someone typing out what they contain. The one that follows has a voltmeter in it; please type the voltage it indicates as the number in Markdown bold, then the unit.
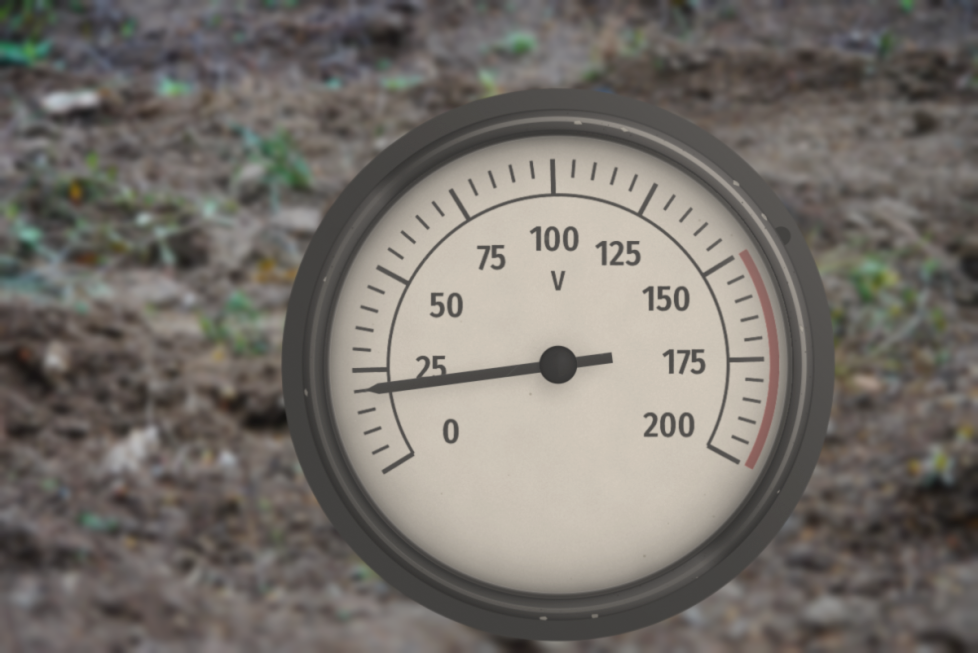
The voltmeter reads **20** V
